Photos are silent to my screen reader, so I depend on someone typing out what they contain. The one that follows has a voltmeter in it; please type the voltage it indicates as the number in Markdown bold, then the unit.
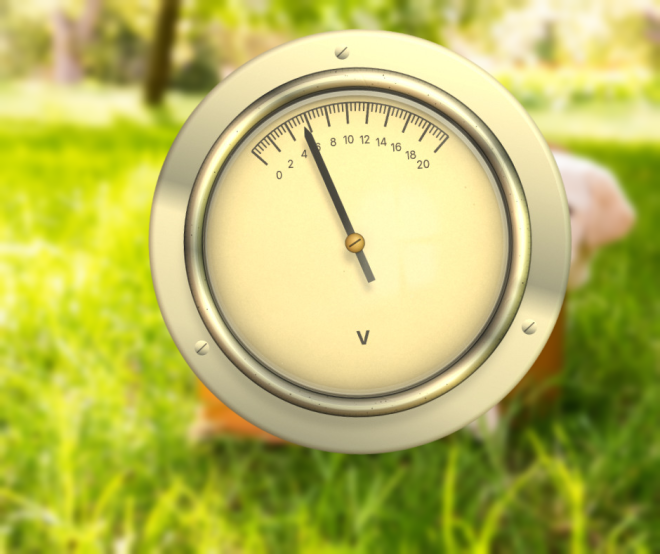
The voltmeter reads **5.6** V
